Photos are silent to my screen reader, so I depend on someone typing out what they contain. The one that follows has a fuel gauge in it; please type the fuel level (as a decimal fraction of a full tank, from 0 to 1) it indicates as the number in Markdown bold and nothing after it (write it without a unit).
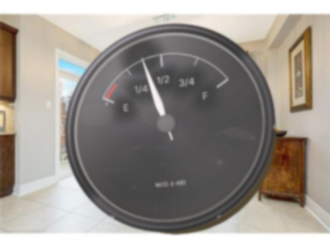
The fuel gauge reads **0.375**
